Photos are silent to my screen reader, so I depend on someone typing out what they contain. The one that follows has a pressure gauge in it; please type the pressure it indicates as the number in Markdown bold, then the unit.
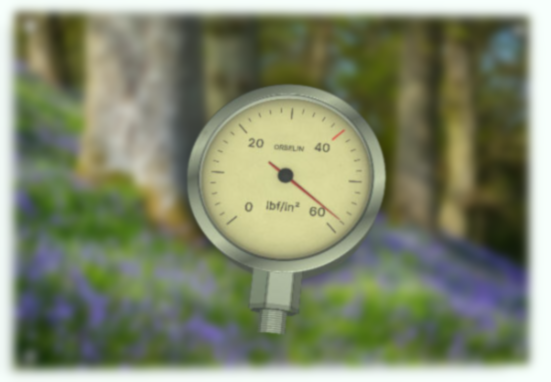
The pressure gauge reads **58** psi
